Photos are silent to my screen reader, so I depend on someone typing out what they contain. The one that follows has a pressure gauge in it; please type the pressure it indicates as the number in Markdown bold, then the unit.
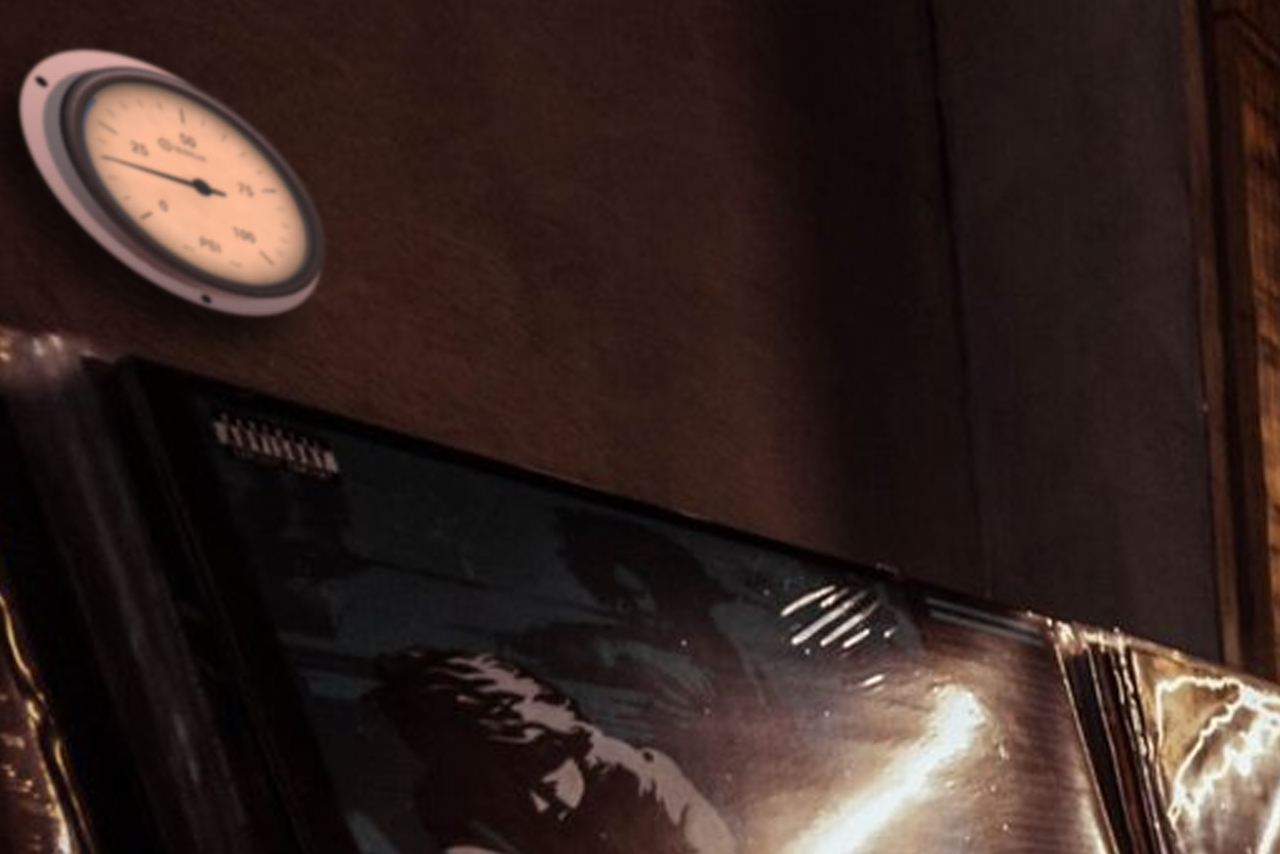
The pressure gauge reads **15** psi
